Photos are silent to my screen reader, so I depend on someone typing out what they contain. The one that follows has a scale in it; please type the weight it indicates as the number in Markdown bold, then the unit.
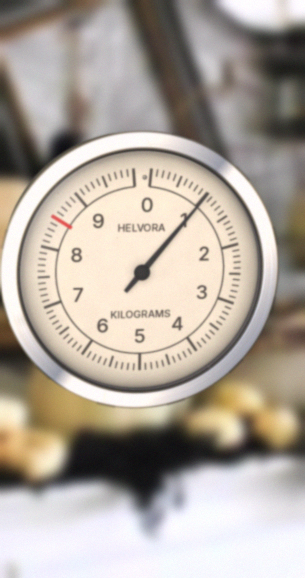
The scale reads **1** kg
